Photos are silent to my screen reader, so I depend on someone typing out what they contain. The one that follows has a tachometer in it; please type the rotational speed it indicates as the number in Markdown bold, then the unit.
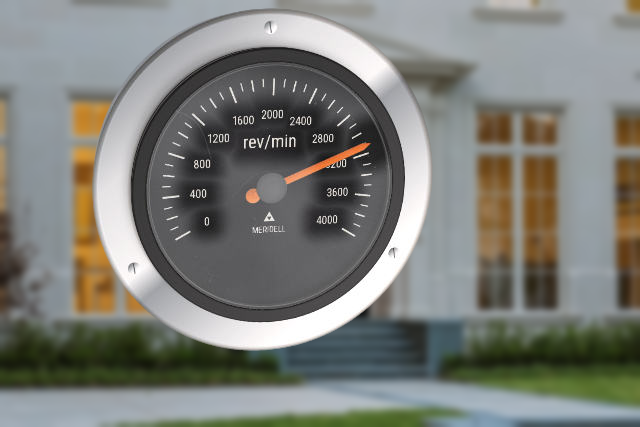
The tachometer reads **3100** rpm
